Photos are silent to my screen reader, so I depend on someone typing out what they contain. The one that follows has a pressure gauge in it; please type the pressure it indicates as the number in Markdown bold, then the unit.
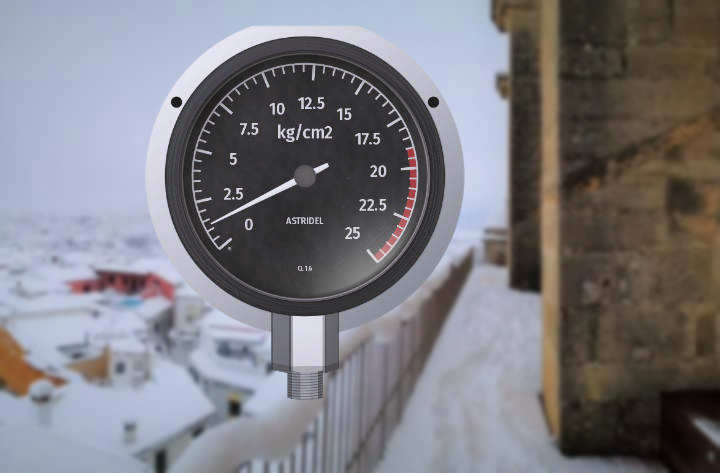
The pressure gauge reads **1.25** kg/cm²
